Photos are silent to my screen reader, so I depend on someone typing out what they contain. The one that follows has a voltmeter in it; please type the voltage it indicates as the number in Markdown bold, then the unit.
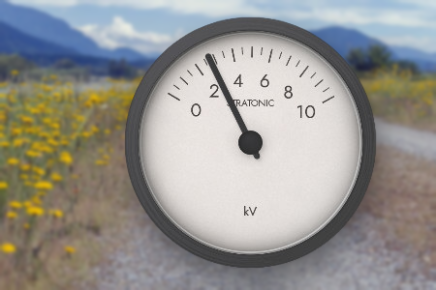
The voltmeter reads **2.75** kV
